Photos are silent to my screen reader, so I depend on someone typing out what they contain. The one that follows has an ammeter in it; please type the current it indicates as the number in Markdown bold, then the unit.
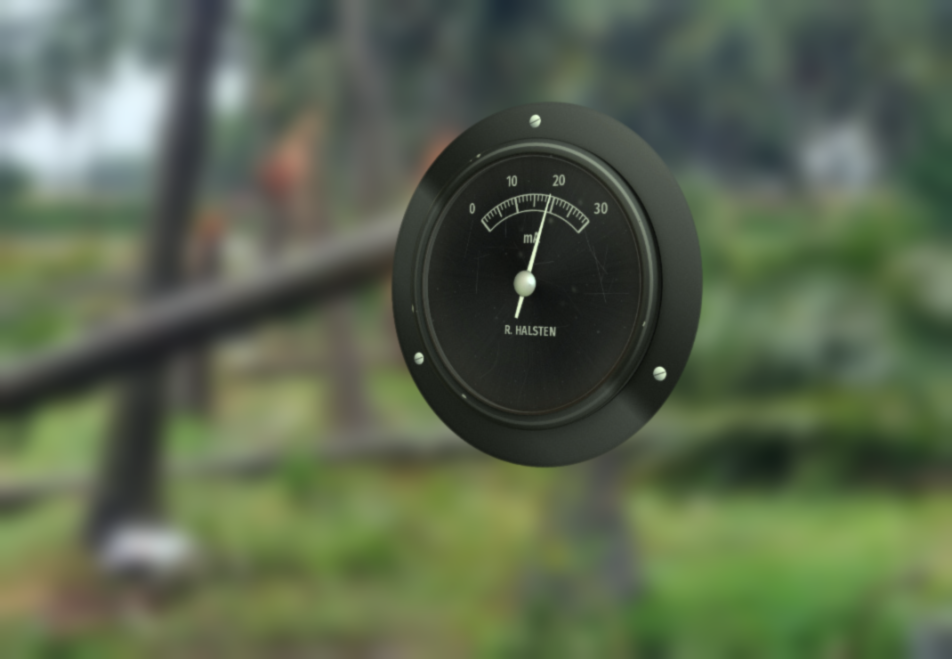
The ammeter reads **20** mA
